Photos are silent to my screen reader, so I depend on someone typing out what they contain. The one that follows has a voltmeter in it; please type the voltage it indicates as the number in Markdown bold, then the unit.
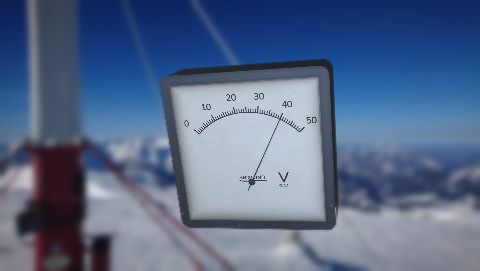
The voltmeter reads **40** V
